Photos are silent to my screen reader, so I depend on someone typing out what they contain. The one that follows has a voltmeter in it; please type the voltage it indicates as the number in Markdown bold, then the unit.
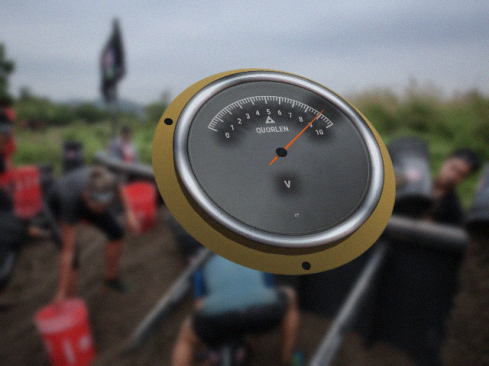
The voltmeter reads **9** V
